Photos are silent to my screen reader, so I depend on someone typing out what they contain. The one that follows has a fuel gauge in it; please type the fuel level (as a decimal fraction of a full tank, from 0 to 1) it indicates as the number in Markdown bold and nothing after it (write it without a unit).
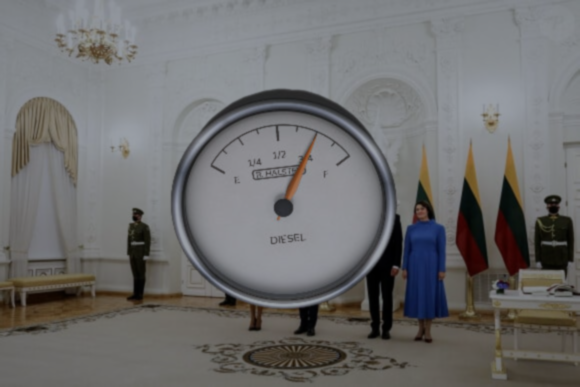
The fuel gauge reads **0.75**
